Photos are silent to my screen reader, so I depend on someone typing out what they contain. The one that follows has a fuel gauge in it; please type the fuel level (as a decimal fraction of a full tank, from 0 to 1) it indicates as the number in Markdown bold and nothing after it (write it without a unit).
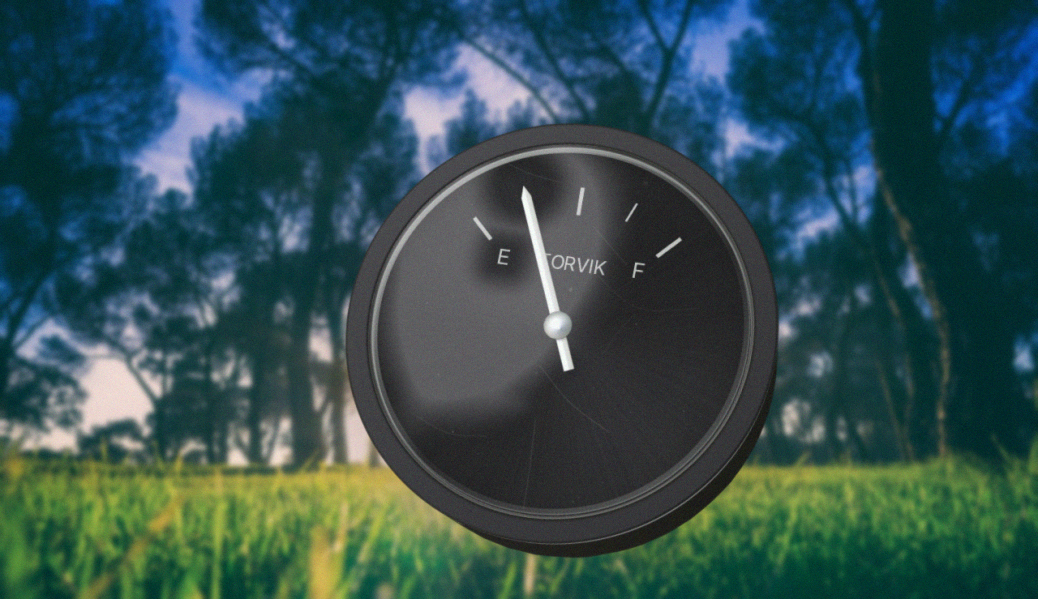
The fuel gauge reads **0.25**
